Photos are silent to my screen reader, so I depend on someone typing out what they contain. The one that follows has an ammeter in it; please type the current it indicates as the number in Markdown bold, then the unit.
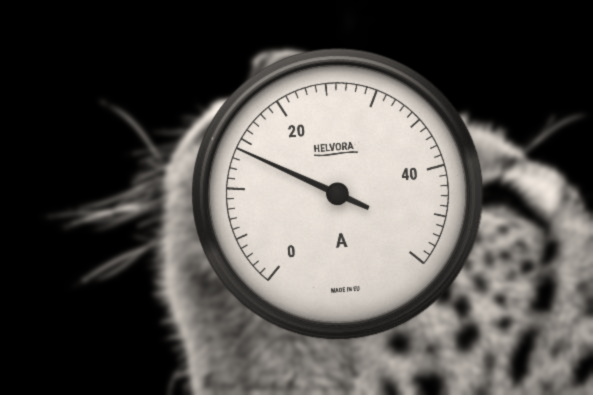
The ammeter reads **14** A
